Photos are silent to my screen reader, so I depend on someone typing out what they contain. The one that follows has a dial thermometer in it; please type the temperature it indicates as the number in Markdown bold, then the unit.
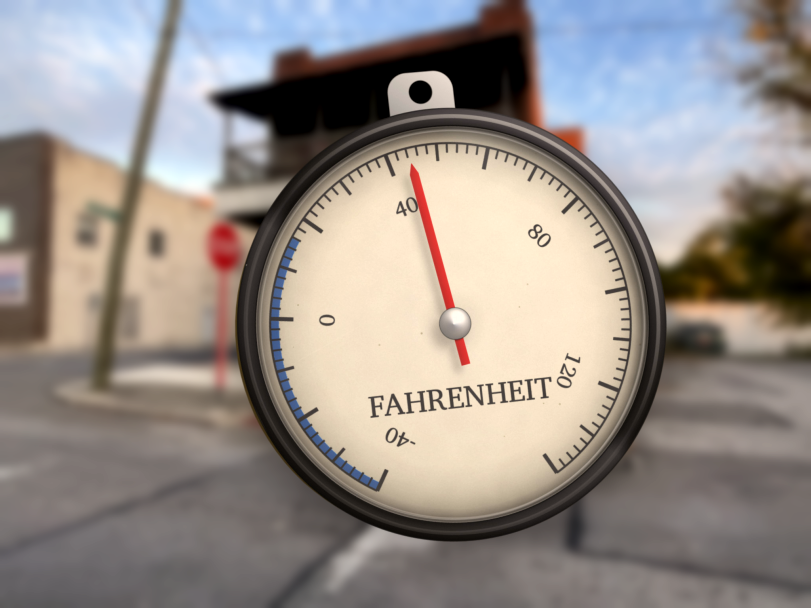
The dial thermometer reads **44** °F
